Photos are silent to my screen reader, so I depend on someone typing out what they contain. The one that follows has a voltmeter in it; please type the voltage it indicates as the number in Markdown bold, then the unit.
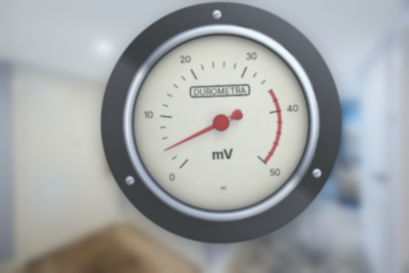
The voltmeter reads **4** mV
